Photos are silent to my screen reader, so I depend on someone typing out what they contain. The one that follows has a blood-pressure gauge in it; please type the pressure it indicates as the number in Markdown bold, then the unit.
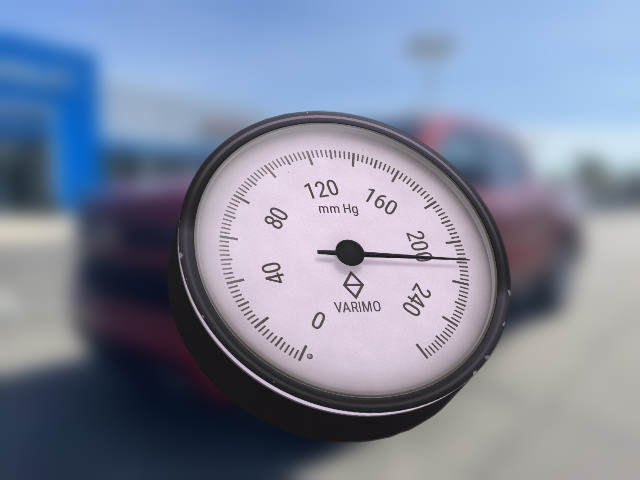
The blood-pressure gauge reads **210** mmHg
